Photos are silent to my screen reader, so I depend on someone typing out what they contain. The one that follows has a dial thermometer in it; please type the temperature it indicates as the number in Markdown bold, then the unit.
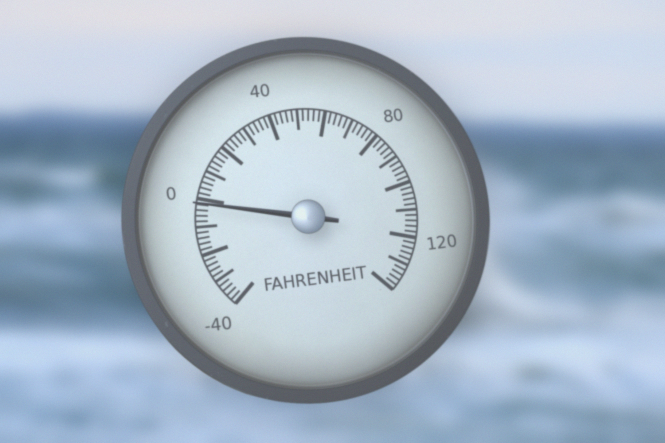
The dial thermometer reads **-2** °F
